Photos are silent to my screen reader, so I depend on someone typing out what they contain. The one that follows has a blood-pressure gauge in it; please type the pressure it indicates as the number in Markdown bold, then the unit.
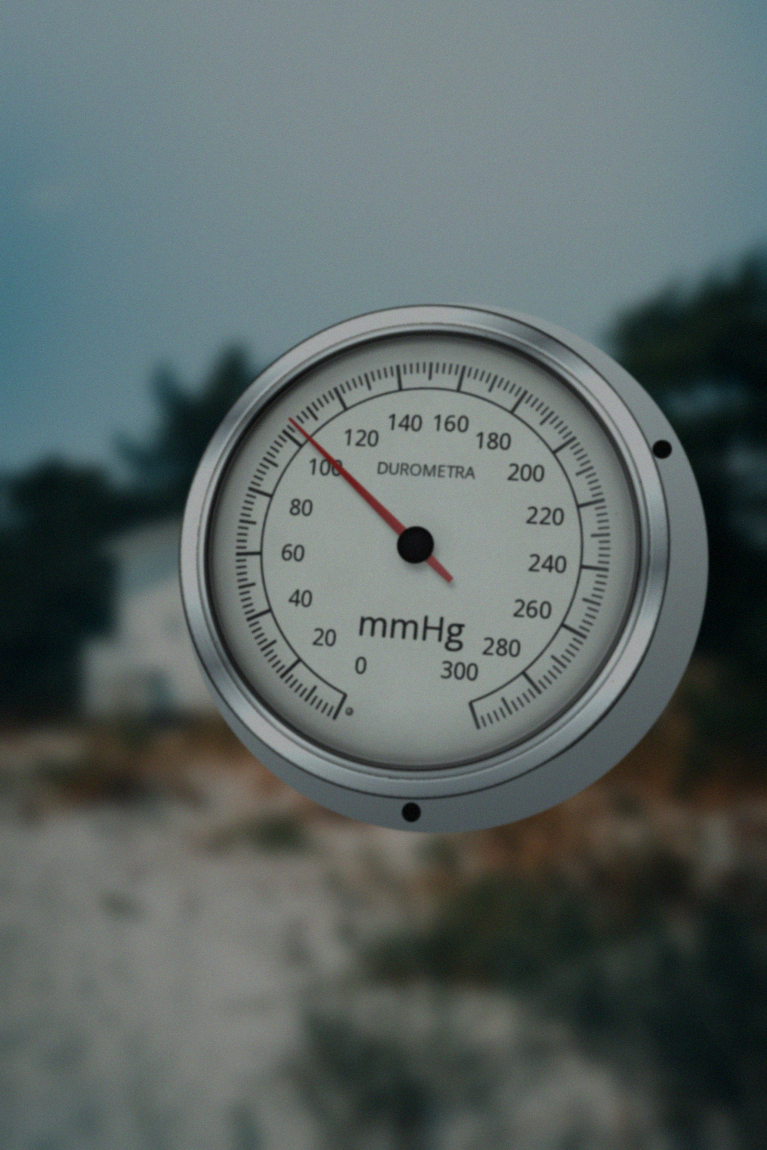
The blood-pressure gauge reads **104** mmHg
